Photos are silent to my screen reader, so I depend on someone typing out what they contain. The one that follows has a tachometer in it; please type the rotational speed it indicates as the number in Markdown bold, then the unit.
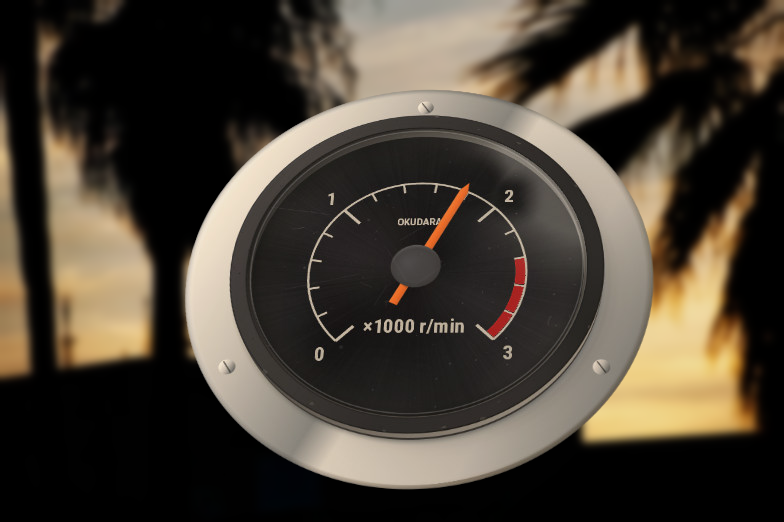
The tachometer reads **1800** rpm
